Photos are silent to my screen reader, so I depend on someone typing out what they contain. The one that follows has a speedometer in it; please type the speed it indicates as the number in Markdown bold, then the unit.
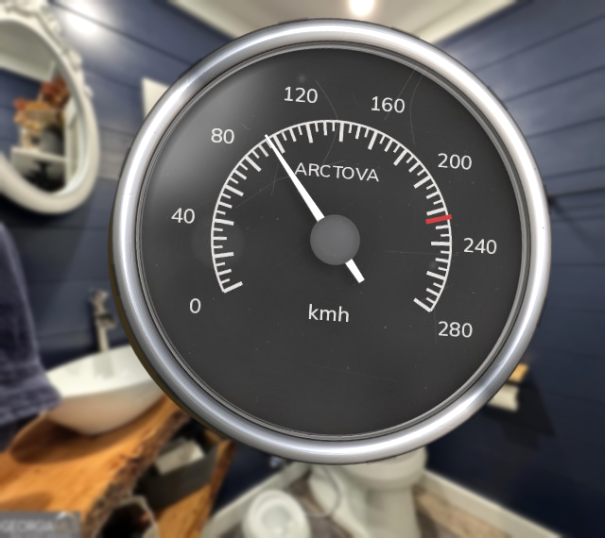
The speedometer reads **95** km/h
